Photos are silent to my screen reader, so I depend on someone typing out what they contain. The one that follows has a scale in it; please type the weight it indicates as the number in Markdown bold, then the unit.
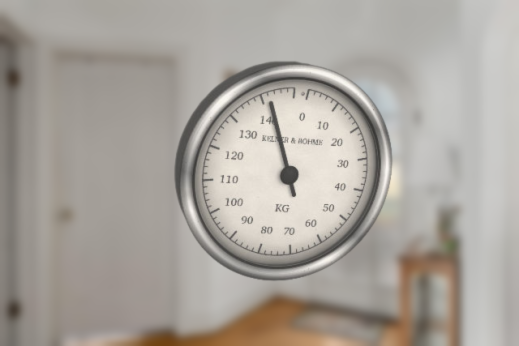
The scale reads **142** kg
